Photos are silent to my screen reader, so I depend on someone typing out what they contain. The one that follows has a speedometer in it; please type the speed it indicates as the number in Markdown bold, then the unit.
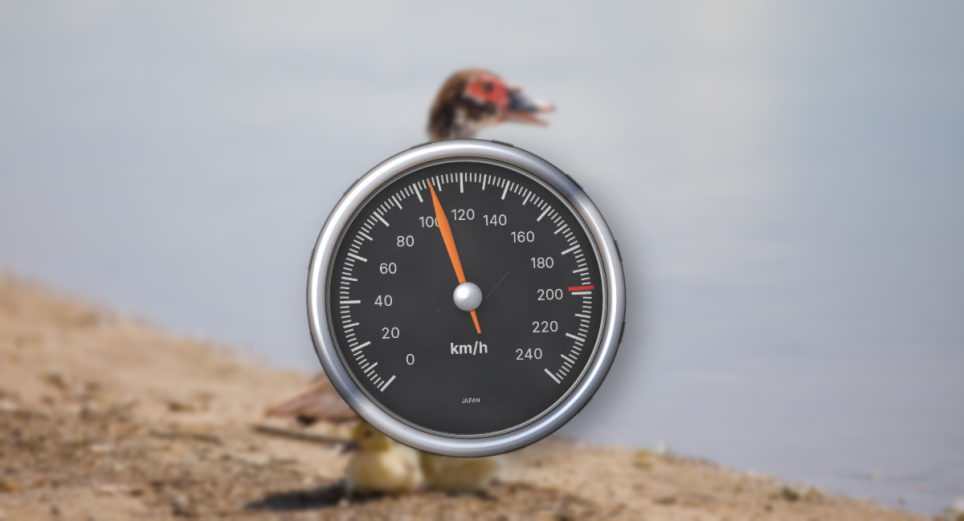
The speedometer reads **106** km/h
